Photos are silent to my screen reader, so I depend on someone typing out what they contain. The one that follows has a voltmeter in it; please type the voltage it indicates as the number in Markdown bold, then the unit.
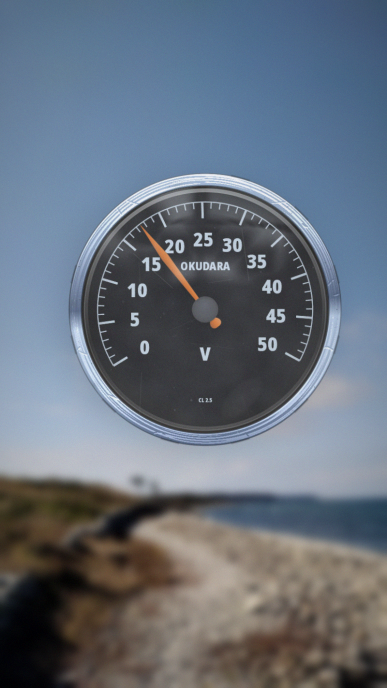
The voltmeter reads **17.5** V
